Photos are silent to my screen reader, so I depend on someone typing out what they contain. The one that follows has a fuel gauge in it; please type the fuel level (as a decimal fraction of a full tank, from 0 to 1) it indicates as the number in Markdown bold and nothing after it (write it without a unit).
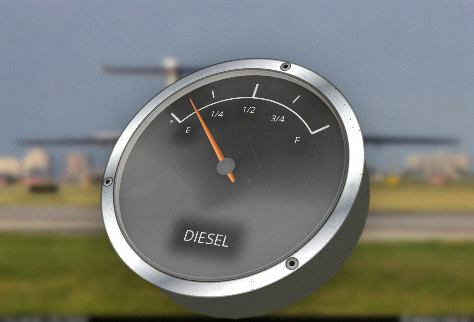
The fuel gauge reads **0.125**
